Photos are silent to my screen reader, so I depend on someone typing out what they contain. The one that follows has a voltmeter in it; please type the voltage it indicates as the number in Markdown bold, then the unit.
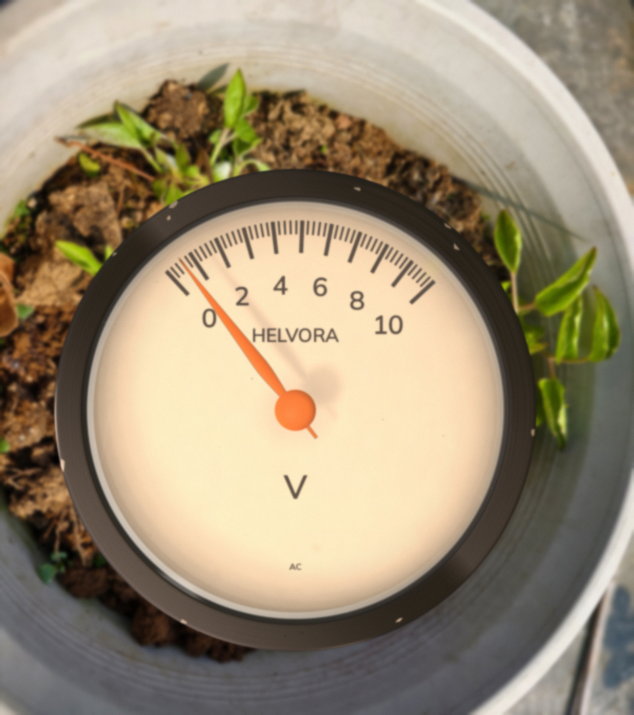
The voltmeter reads **0.6** V
